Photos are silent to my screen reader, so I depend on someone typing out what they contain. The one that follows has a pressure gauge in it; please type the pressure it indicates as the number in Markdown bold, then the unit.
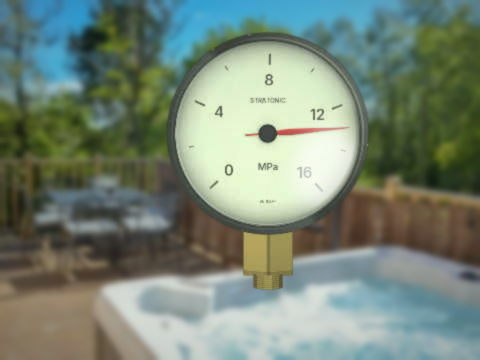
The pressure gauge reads **13** MPa
